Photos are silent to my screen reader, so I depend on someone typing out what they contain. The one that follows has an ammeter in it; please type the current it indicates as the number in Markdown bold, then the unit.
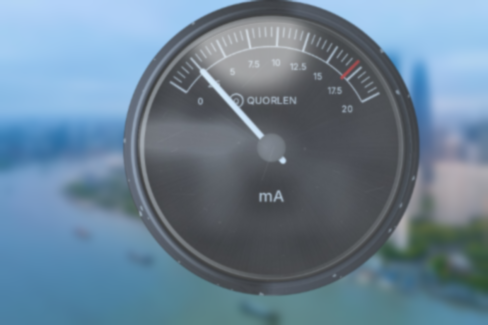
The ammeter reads **2.5** mA
